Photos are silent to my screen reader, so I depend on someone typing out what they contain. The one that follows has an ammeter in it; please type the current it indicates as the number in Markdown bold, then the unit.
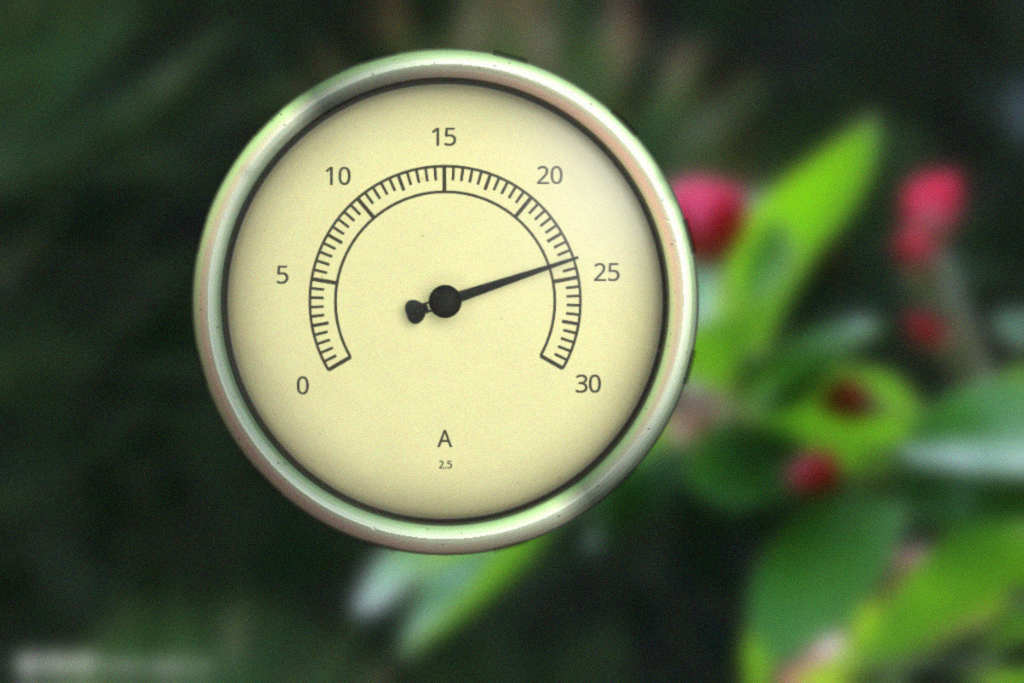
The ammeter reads **24** A
